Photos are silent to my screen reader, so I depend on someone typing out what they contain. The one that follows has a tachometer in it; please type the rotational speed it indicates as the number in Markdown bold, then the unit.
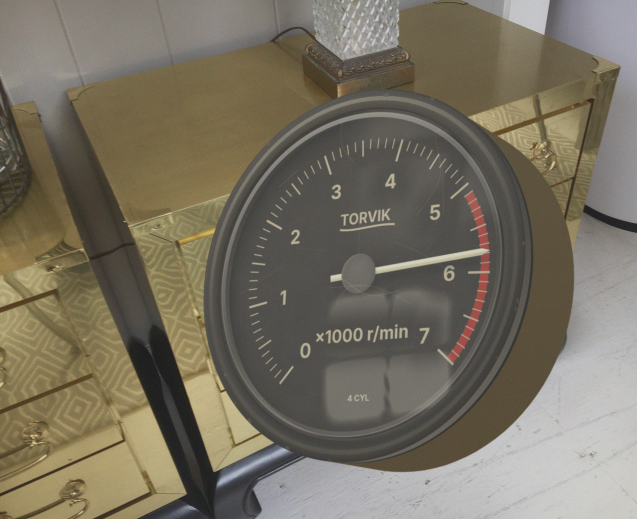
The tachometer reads **5800** rpm
